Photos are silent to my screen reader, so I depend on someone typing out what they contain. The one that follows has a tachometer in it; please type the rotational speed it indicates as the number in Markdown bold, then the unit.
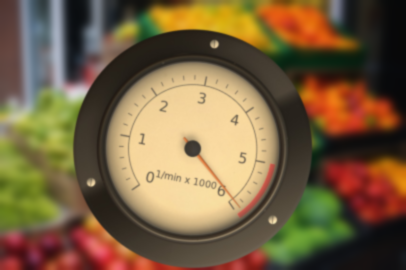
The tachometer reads **5900** rpm
